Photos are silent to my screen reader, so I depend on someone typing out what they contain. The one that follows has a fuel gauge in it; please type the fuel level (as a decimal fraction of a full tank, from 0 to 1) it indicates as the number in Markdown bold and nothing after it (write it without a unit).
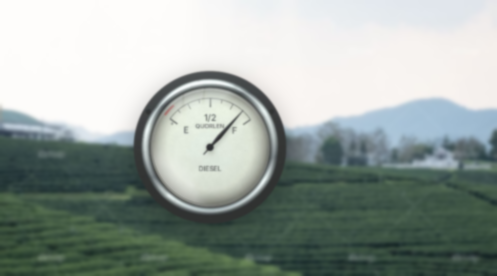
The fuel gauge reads **0.875**
